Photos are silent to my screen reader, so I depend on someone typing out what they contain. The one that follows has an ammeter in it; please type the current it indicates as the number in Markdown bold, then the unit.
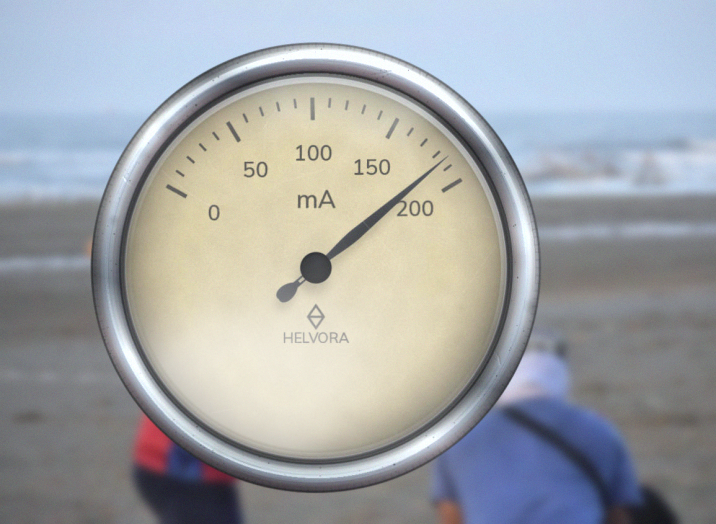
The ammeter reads **185** mA
